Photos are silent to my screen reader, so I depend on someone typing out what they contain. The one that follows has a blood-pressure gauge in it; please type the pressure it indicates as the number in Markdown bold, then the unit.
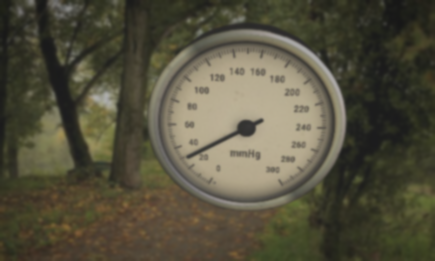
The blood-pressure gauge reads **30** mmHg
